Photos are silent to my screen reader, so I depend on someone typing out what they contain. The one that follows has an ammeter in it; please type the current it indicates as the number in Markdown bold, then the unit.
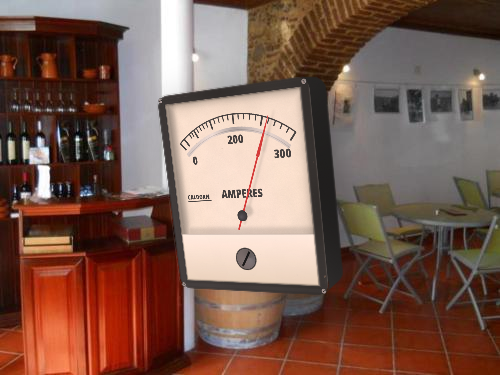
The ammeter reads **260** A
